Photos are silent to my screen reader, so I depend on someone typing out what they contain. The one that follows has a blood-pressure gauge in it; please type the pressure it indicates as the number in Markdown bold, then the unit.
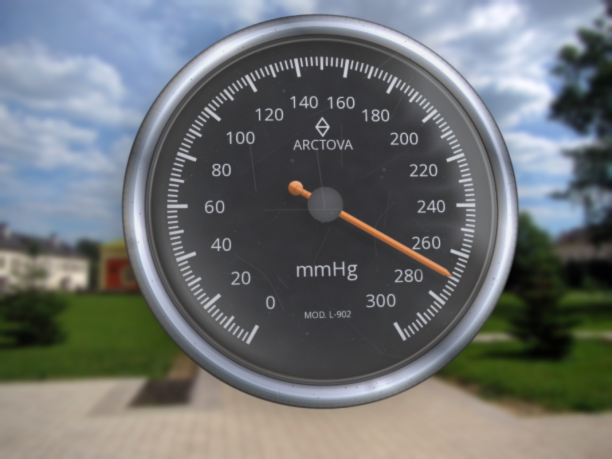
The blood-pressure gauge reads **270** mmHg
